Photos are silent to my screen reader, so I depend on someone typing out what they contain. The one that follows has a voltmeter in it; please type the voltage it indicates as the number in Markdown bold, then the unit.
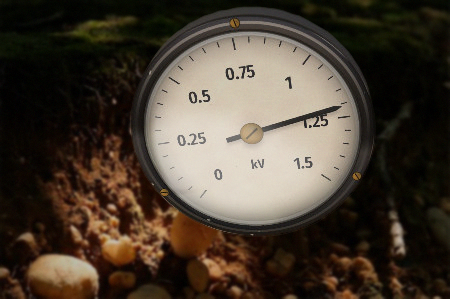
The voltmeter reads **1.2** kV
